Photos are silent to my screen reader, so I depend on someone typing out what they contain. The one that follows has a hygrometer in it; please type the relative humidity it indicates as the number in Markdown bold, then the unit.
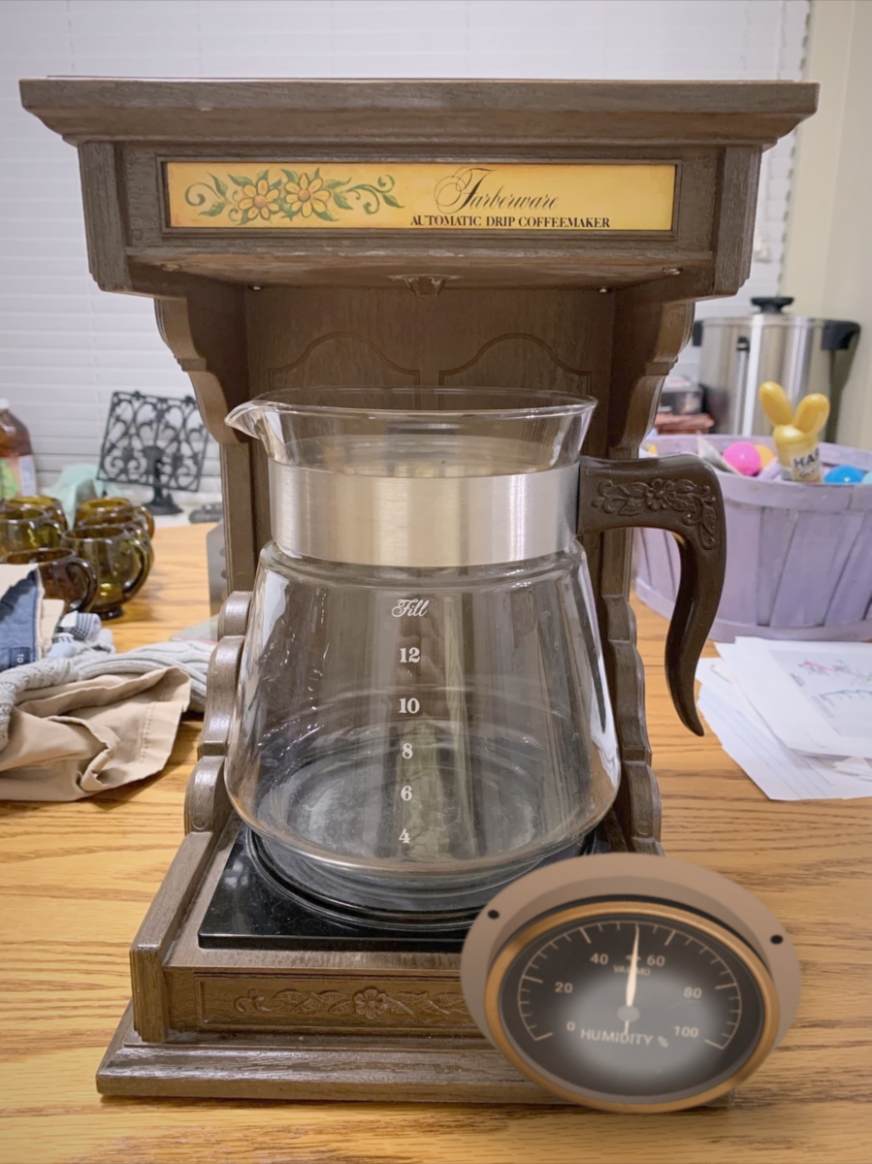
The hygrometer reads **52** %
